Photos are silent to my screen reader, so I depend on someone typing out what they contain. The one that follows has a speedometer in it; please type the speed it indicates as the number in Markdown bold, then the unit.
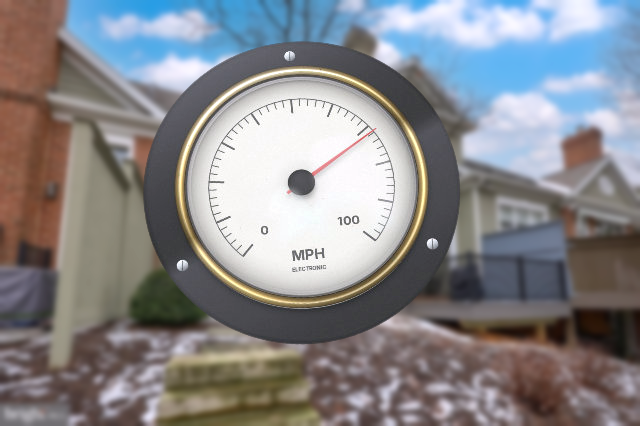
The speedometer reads **72** mph
